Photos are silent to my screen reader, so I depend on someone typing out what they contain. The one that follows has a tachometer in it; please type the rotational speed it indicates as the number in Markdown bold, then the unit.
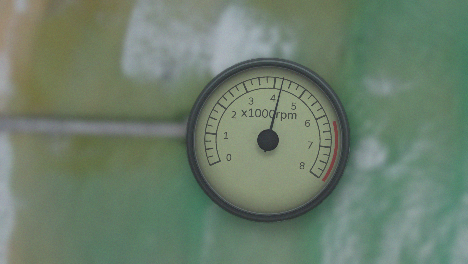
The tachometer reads **4250** rpm
